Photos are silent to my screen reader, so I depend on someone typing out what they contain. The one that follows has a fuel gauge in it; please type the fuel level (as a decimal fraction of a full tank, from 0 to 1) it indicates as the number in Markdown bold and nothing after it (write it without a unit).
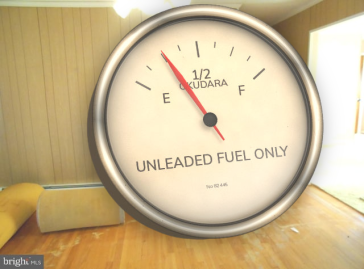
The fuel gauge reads **0.25**
